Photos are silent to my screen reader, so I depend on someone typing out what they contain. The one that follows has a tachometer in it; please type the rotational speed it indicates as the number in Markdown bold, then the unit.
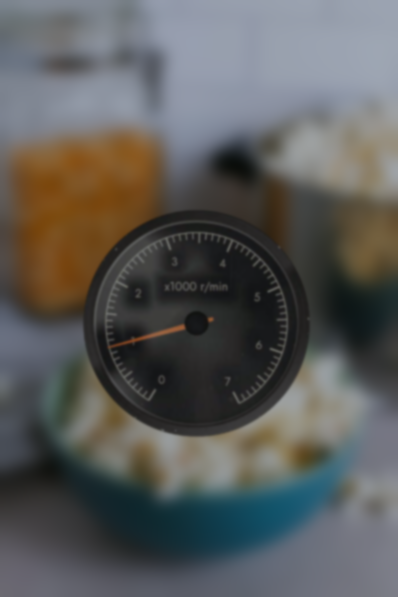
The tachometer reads **1000** rpm
